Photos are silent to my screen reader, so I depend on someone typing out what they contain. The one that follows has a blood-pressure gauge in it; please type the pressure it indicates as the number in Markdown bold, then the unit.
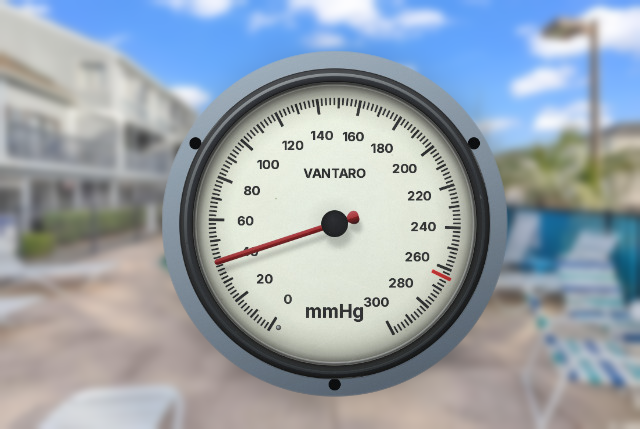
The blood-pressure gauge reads **40** mmHg
